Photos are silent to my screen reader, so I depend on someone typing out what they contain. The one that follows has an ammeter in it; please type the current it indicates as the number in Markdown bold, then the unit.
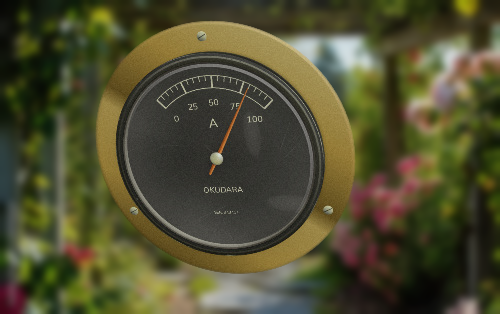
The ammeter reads **80** A
